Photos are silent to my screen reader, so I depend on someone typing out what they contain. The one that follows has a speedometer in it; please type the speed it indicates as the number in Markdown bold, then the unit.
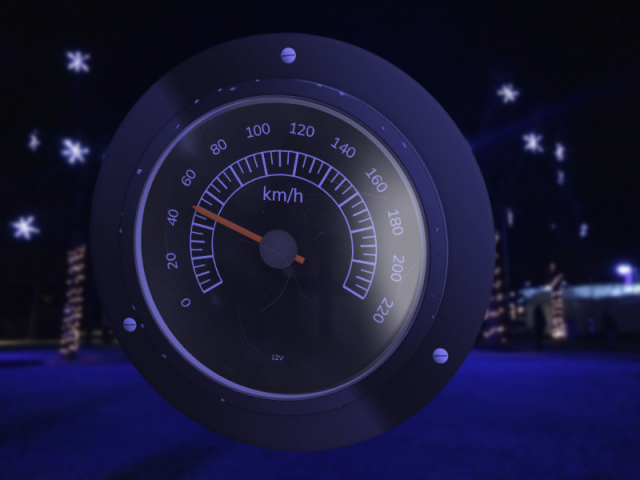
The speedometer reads **50** km/h
